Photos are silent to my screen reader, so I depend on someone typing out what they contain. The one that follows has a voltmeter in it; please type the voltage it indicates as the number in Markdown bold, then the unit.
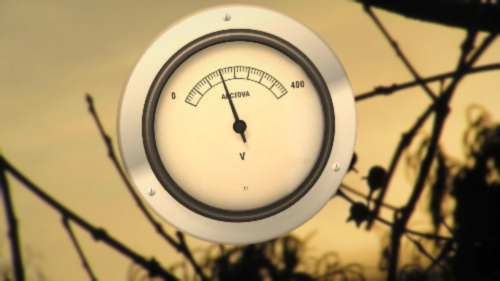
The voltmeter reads **150** V
